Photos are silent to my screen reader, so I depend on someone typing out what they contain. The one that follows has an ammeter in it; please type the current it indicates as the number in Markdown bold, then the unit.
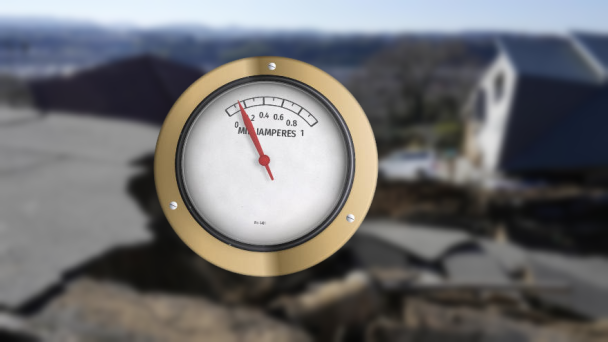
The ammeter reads **0.15** mA
